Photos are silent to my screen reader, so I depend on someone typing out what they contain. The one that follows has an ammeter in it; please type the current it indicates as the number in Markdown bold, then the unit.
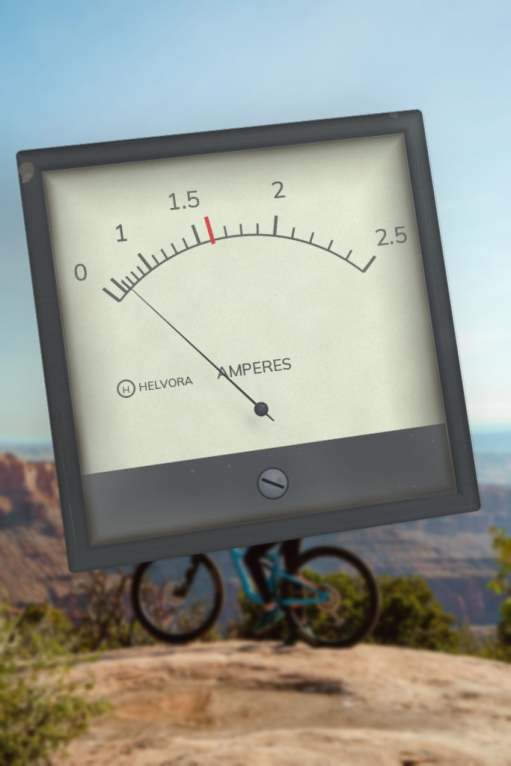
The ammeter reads **0.6** A
